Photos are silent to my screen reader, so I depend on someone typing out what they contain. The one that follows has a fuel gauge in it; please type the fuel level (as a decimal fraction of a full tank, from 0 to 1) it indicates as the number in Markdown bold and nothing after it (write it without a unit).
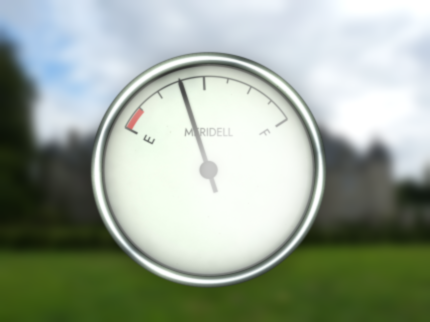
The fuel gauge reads **0.375**
